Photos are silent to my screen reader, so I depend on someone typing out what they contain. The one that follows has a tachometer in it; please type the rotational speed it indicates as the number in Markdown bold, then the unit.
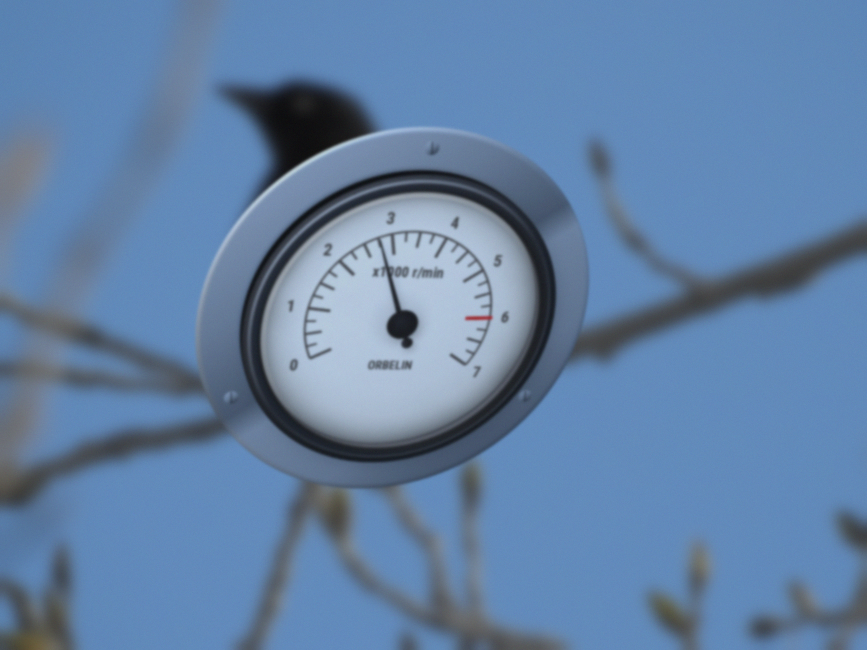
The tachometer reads **2750** rpm
